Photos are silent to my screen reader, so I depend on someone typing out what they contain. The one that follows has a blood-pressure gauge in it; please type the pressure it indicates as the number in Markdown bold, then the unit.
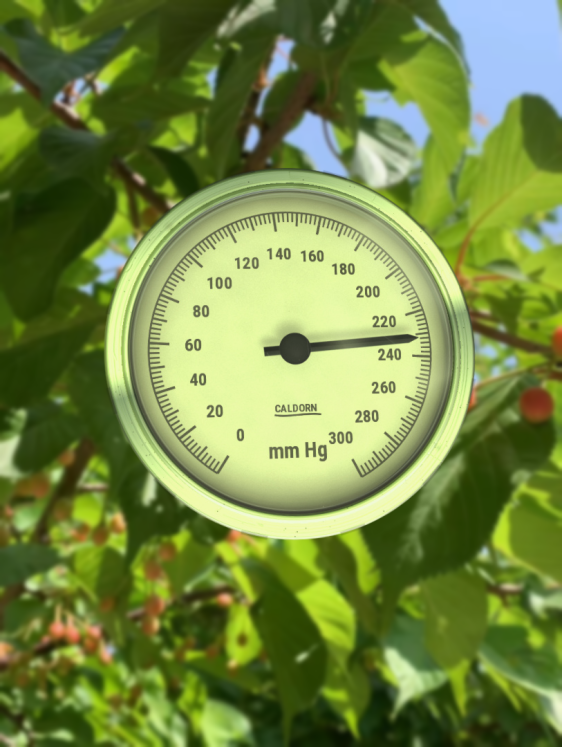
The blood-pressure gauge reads **232** mmHg
